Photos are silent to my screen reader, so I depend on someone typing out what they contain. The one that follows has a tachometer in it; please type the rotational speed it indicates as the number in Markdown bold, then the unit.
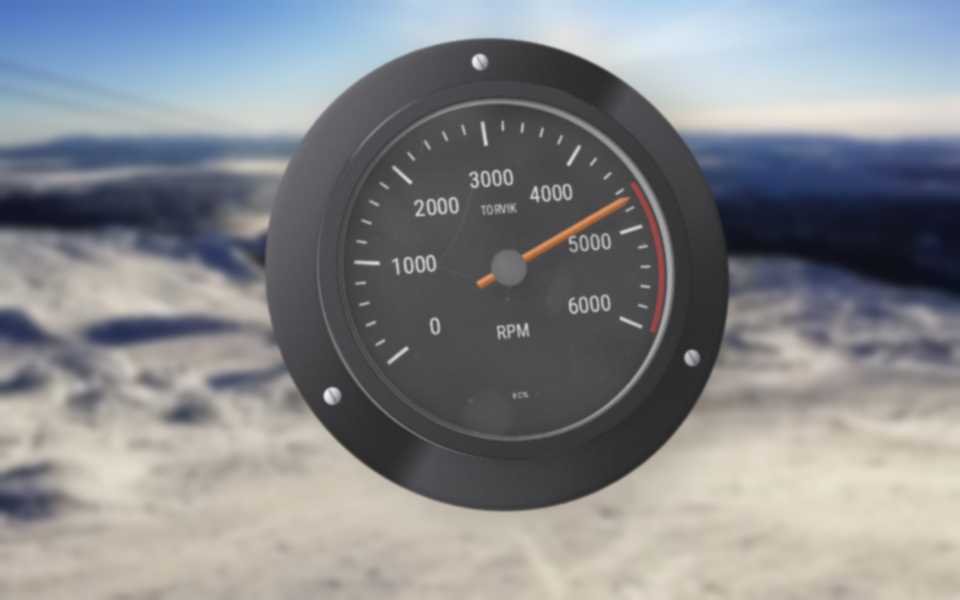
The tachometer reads **4700** rpm
